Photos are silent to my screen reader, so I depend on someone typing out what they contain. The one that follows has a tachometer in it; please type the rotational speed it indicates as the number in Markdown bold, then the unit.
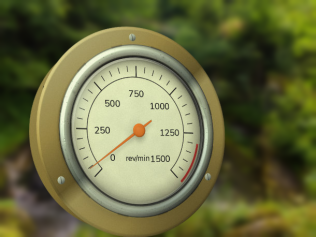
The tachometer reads **50** rpm
